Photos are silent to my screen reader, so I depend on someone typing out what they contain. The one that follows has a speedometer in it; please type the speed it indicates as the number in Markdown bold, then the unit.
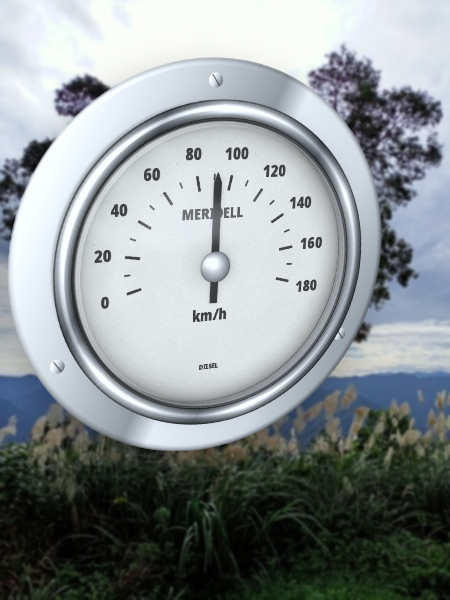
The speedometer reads **90** km/h
